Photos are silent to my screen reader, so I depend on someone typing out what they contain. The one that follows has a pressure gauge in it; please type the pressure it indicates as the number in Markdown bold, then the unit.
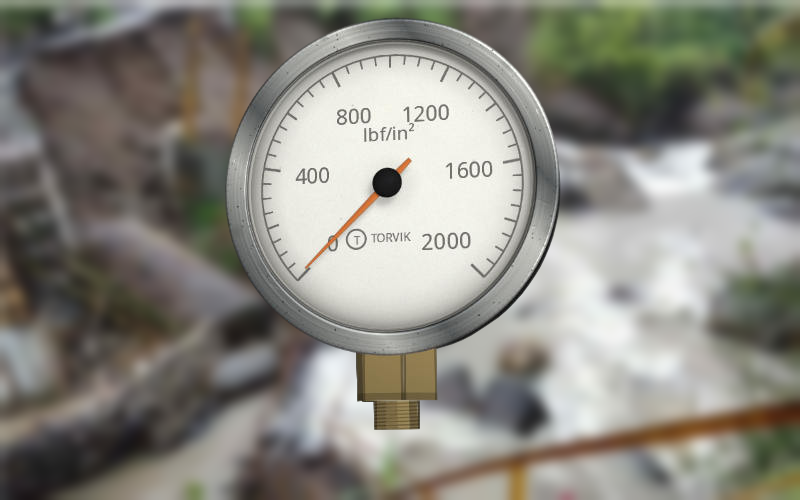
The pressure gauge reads **0** psi
